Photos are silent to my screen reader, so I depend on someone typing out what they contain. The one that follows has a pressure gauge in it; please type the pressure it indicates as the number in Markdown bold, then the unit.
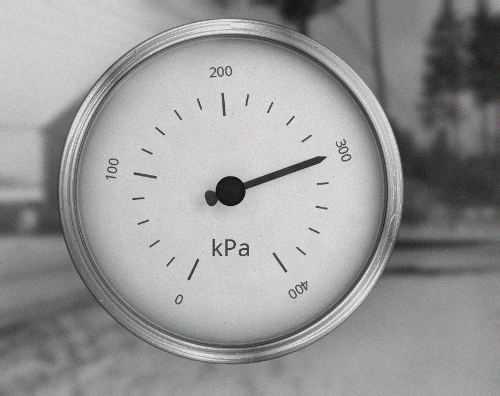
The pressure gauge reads **300** kPa
